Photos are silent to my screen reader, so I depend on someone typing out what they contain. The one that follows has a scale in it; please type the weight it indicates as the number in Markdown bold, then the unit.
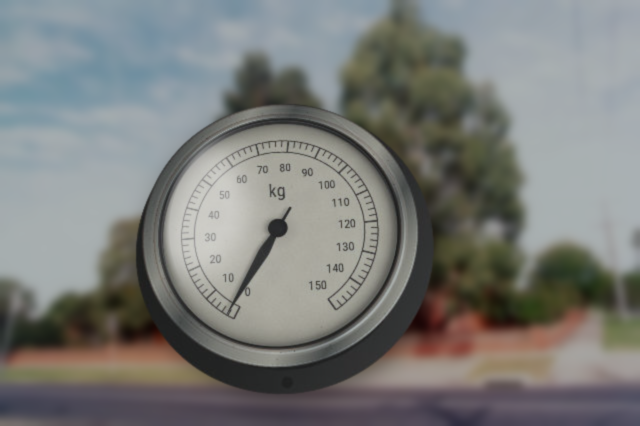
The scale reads **2** kg
